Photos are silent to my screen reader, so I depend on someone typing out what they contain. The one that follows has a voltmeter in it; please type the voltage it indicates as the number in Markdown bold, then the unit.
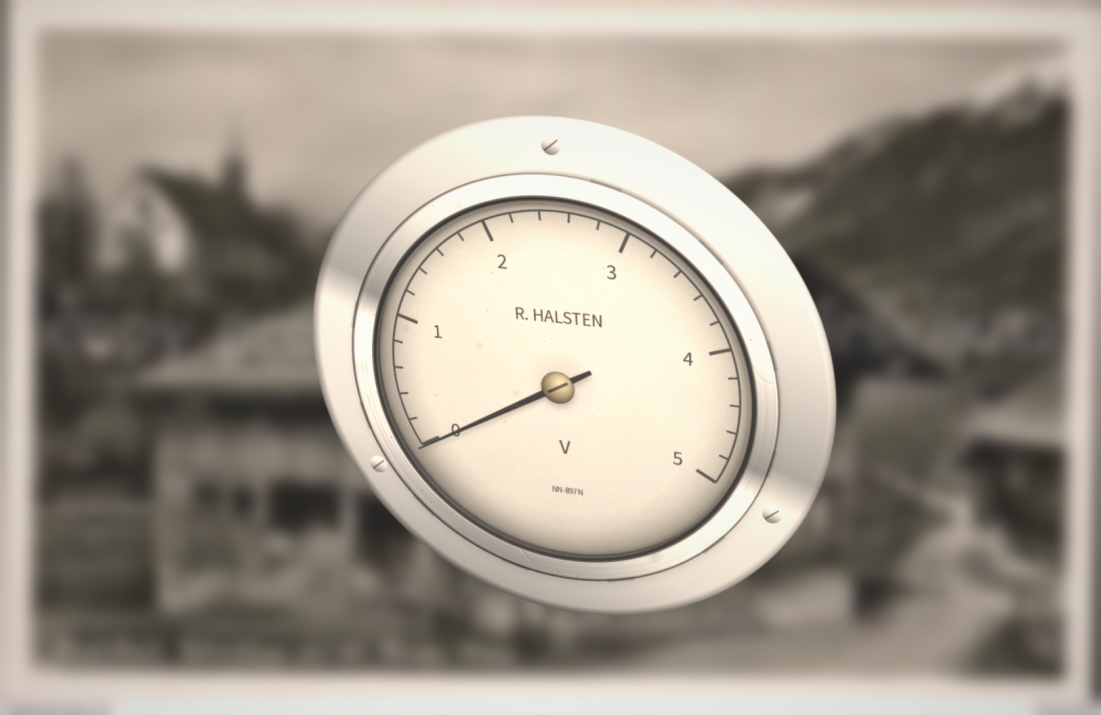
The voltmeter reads **0** V
